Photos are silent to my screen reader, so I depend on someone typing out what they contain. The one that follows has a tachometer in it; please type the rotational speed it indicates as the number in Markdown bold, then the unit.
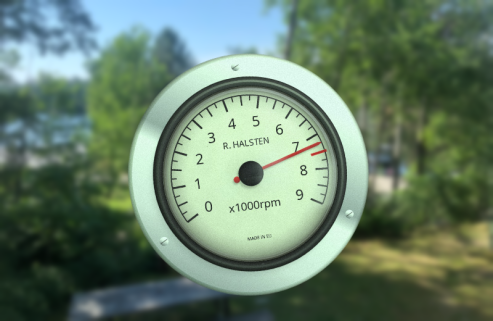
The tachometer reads **7250** rpm
